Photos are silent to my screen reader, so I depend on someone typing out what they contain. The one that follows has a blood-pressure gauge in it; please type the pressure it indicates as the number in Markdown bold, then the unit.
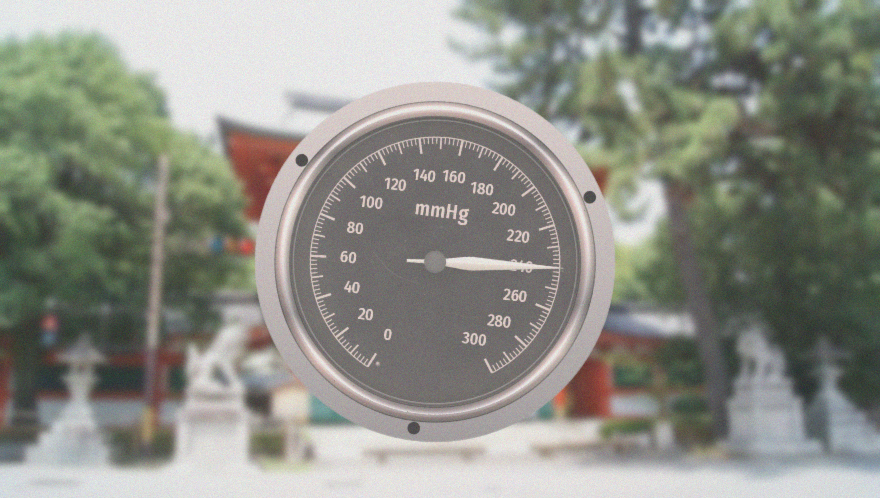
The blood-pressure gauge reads **240** mmHg
